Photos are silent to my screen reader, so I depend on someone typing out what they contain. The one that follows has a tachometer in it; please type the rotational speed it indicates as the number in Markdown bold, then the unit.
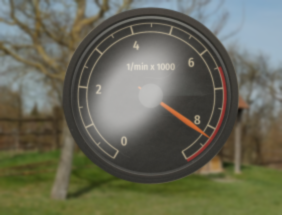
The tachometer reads **8250** rpm
